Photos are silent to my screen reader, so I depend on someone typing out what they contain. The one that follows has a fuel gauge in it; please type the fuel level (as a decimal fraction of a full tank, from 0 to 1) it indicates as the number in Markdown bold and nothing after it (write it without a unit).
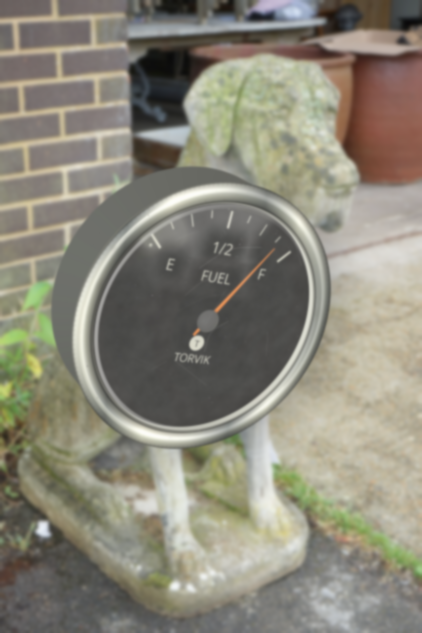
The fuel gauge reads **0.875**
